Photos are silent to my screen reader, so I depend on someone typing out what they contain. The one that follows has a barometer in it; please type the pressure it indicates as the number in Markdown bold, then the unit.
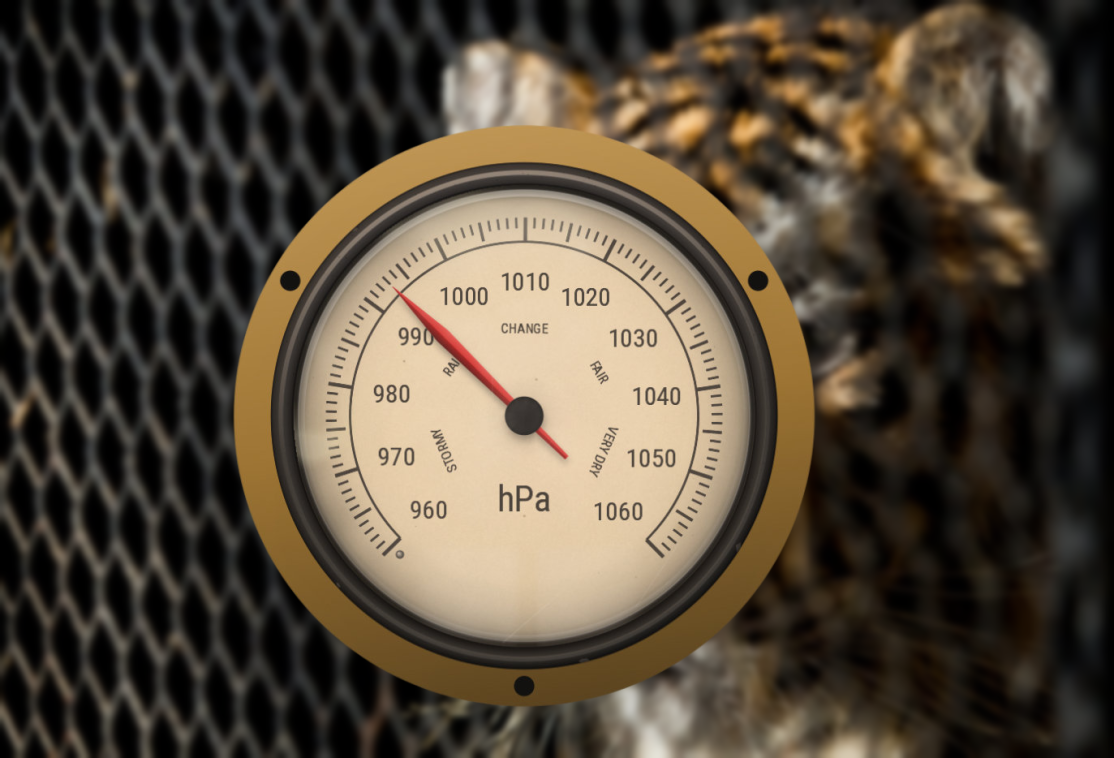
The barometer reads **993** hPa
